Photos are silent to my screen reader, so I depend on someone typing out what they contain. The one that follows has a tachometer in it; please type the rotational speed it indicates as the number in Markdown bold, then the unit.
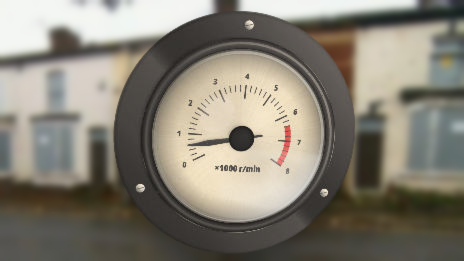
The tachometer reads **600** rpm
